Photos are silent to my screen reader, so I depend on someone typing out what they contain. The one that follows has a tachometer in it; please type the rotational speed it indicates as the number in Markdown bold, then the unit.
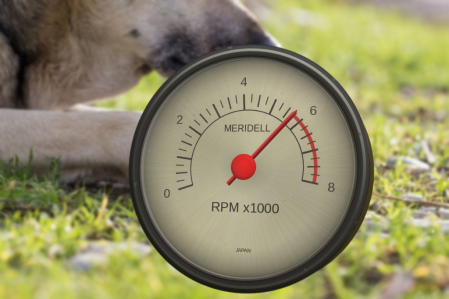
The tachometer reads **5750** rpm
